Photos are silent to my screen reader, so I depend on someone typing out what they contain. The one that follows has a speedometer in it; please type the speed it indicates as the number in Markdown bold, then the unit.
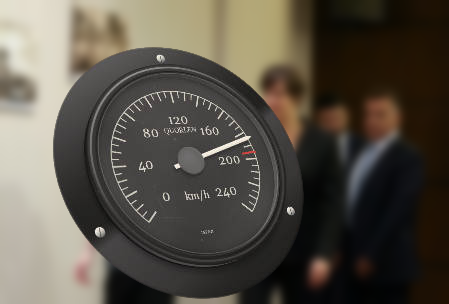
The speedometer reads **185** km/h
